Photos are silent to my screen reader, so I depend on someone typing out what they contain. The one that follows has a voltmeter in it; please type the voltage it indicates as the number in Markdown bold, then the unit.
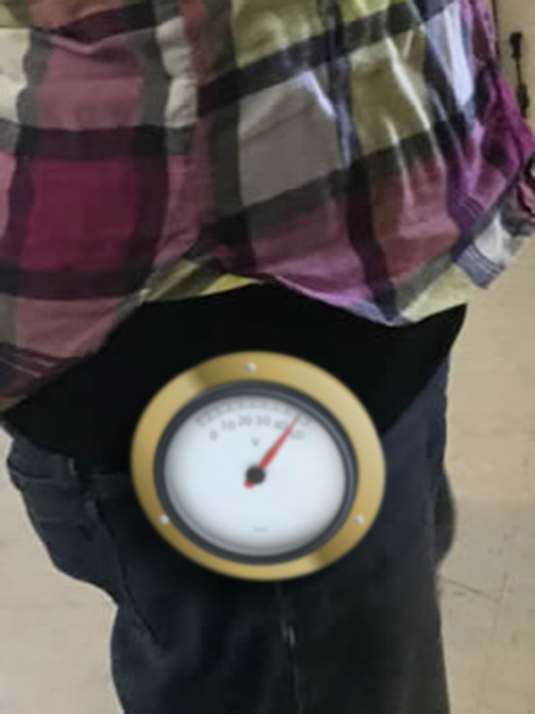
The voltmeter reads **45** V
